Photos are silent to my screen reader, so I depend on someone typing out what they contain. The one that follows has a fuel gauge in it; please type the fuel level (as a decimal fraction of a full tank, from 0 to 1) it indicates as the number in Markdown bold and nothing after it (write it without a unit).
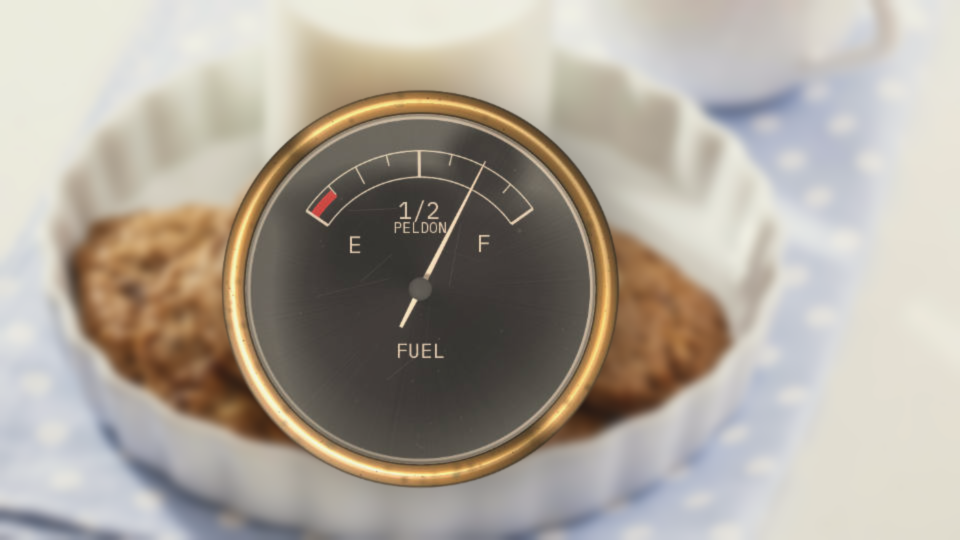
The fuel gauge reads **0.75**
